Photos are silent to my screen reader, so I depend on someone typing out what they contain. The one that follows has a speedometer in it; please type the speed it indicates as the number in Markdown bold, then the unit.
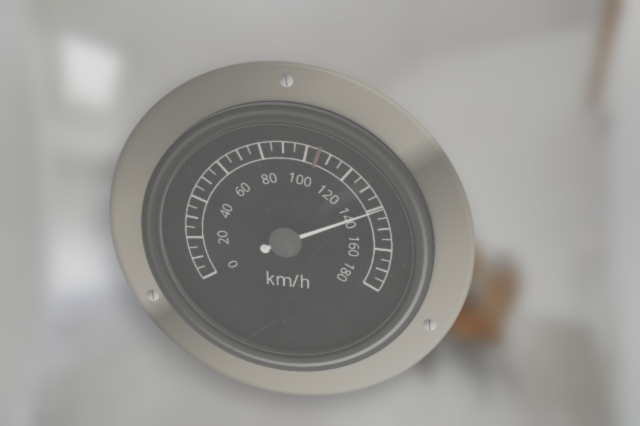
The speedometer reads **140** km/h
